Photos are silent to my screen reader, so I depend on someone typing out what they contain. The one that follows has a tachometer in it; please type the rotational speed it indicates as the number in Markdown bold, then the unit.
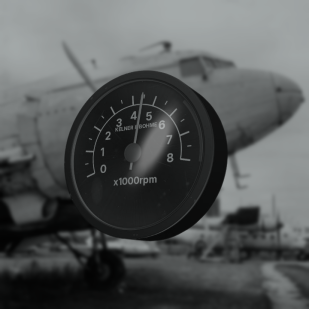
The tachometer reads **4500** rpm
